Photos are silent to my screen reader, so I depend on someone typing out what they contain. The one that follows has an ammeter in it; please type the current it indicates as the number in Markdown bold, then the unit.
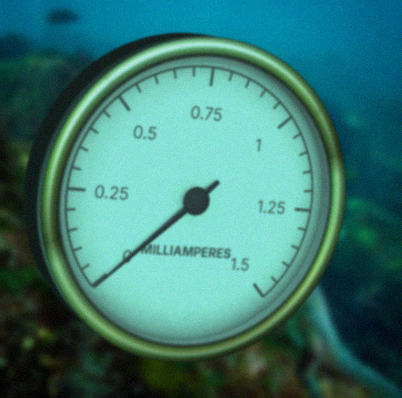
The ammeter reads **0** mA
